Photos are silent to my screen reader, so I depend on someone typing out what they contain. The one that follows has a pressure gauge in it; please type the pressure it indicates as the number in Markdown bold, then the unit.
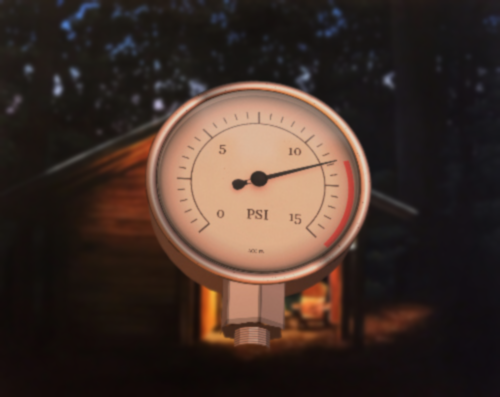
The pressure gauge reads **11.5** psi
